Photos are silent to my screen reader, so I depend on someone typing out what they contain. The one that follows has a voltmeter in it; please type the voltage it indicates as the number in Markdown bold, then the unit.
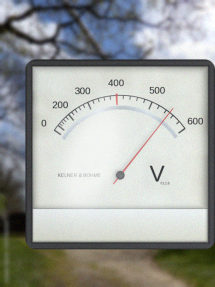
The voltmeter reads **550** V
